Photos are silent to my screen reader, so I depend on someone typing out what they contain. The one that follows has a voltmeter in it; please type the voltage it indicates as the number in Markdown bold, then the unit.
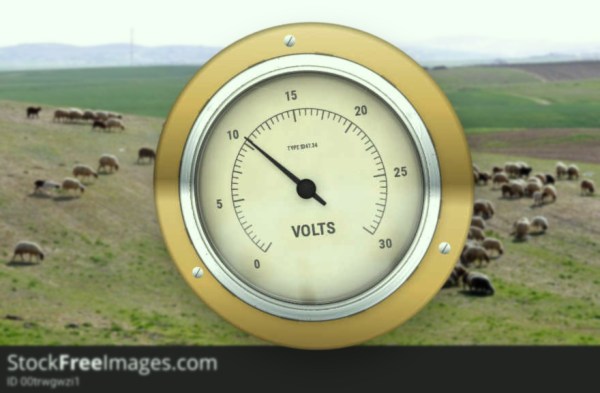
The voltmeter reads **10.5** V
